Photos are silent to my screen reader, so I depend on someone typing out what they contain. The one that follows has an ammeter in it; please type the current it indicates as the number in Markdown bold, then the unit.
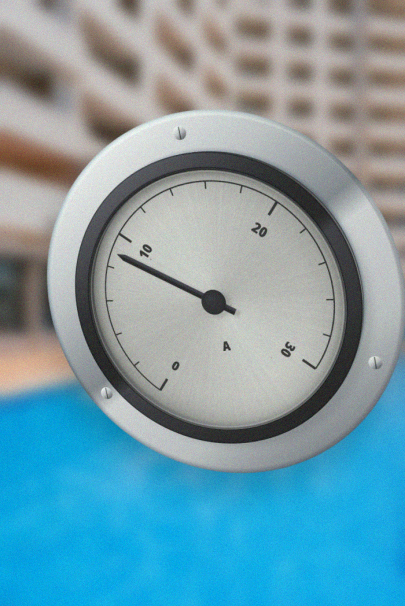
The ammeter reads **9** A
